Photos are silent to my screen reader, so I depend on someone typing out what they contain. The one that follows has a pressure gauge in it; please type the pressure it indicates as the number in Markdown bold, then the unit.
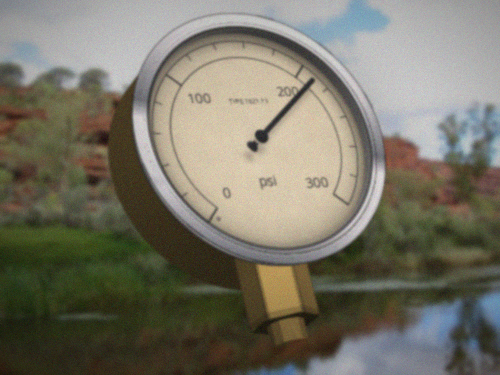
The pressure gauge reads **210** psi
